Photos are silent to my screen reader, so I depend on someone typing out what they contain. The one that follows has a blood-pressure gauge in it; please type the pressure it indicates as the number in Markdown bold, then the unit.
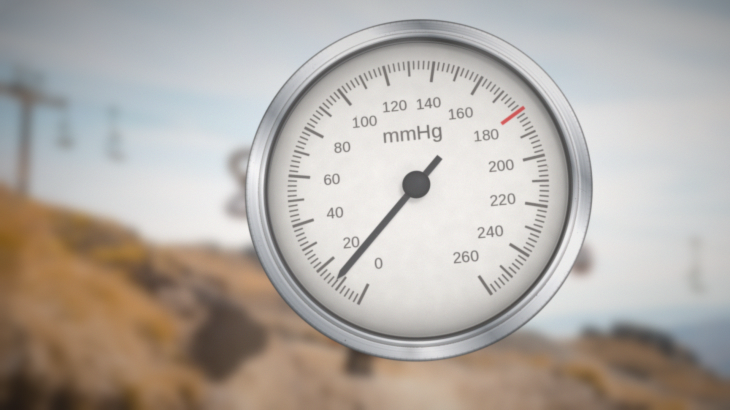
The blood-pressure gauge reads **12** mmHg
